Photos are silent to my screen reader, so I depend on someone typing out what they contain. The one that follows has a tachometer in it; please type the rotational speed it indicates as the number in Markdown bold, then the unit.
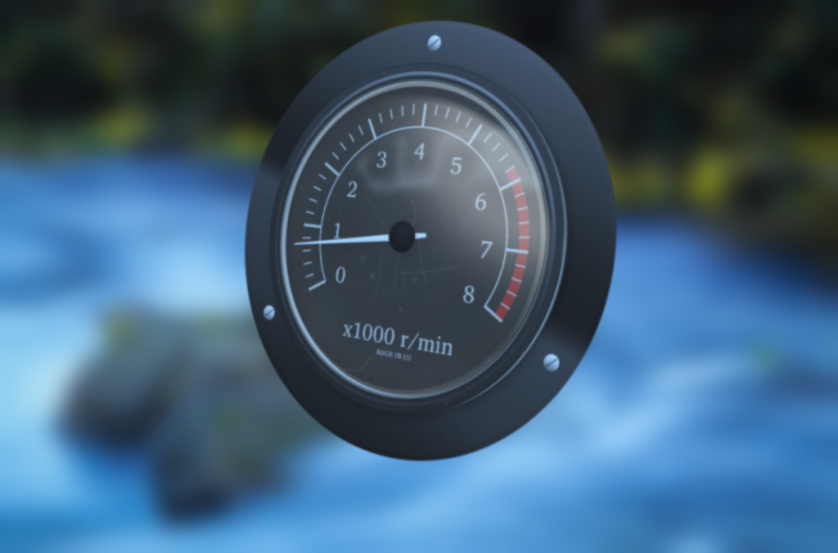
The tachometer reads **700** rpm
